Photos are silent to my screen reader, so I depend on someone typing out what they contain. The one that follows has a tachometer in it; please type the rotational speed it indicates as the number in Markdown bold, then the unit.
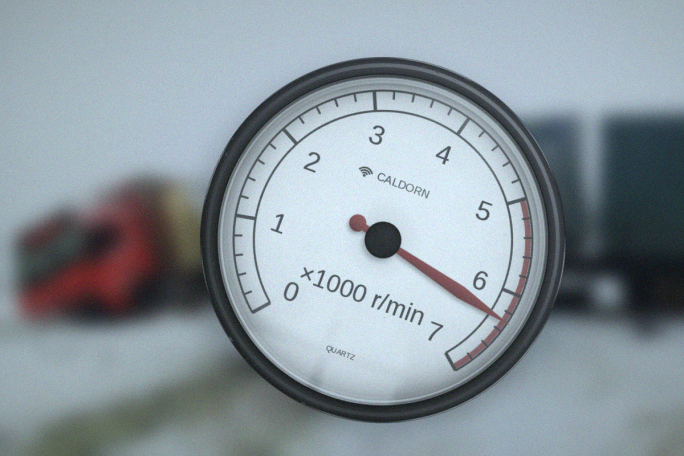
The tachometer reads **6300** rpm
